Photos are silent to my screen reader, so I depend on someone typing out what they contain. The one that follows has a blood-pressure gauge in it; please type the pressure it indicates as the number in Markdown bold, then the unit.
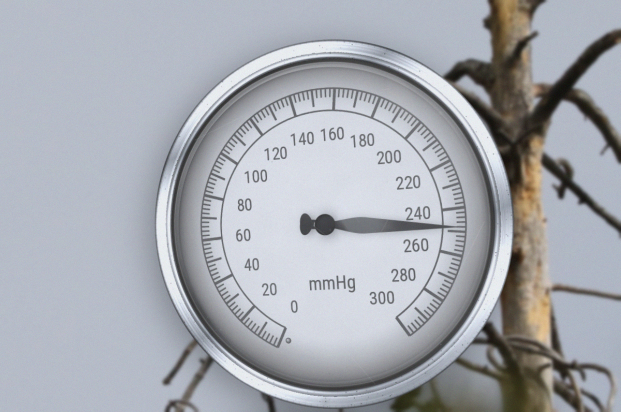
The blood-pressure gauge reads **248** mmHg
